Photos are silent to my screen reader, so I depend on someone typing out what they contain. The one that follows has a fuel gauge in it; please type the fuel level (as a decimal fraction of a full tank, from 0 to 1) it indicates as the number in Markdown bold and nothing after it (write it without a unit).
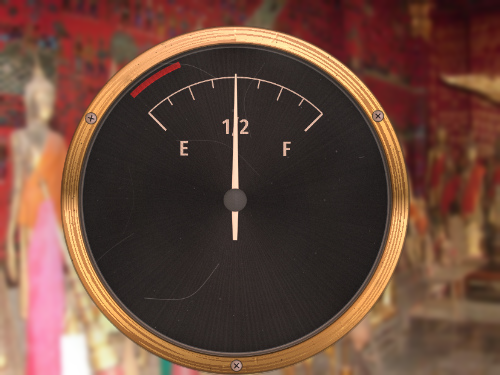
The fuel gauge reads **0.5**
